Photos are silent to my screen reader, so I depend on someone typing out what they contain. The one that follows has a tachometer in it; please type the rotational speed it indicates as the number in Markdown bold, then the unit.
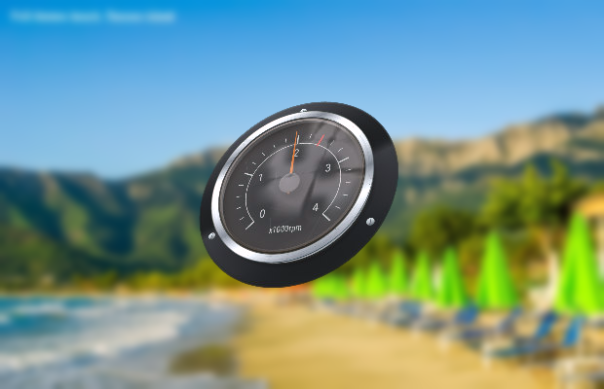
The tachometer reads **2000** rpm
